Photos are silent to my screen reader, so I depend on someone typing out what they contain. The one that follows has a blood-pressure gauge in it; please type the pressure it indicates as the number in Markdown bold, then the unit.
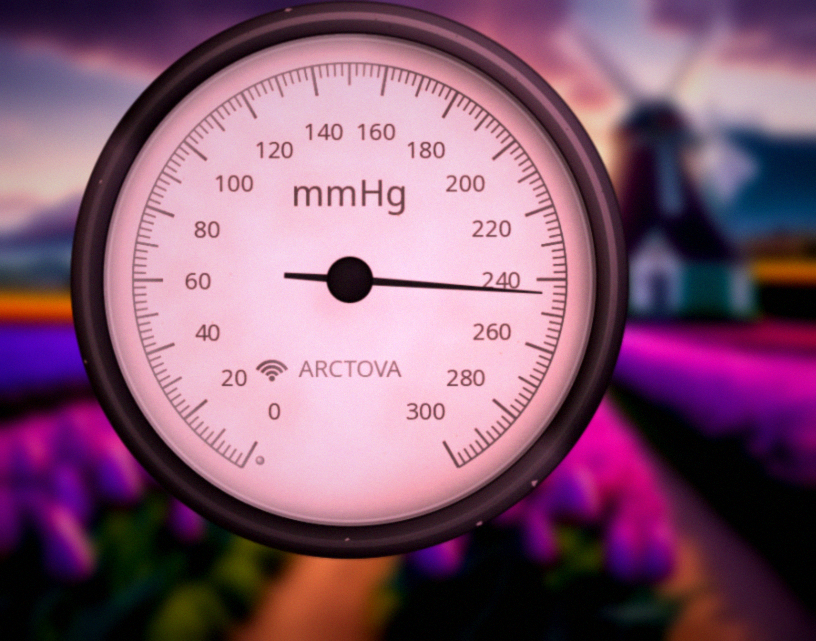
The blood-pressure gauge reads **244** mmHg
